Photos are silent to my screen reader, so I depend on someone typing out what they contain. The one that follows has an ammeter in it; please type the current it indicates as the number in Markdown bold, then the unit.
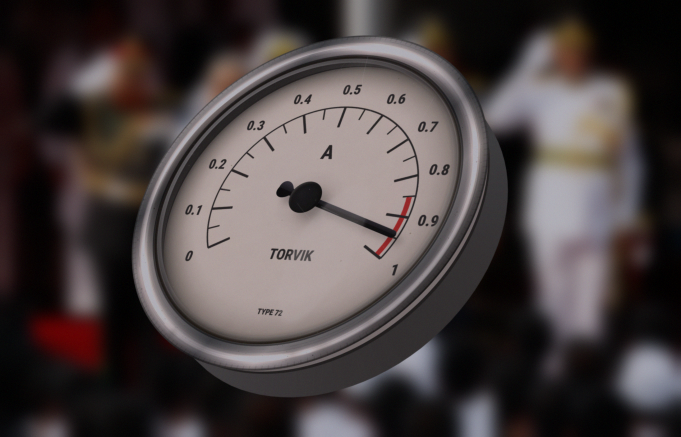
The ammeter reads **0.95** A
